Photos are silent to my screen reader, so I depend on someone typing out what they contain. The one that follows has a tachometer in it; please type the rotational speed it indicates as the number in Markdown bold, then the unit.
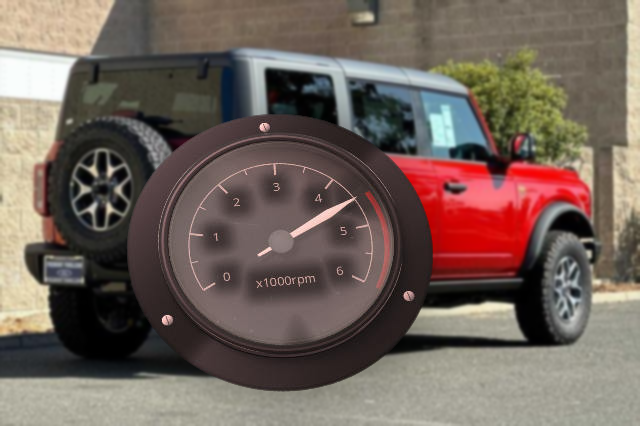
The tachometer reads **4500** rpm
